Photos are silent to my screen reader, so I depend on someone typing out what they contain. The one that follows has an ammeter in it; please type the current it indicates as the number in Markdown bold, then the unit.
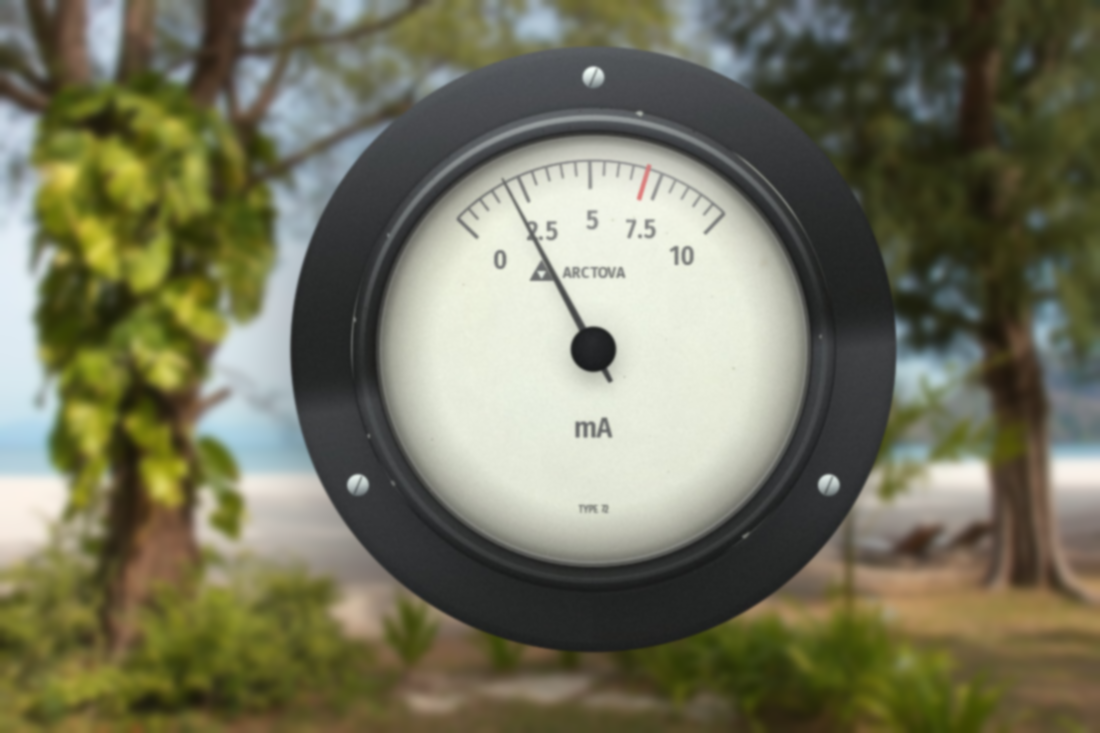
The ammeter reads **2** mA
